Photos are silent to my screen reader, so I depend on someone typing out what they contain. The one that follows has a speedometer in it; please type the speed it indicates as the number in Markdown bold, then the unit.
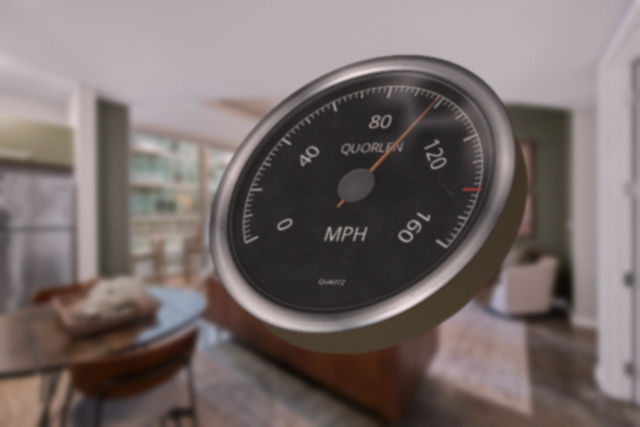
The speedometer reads **100** mph
